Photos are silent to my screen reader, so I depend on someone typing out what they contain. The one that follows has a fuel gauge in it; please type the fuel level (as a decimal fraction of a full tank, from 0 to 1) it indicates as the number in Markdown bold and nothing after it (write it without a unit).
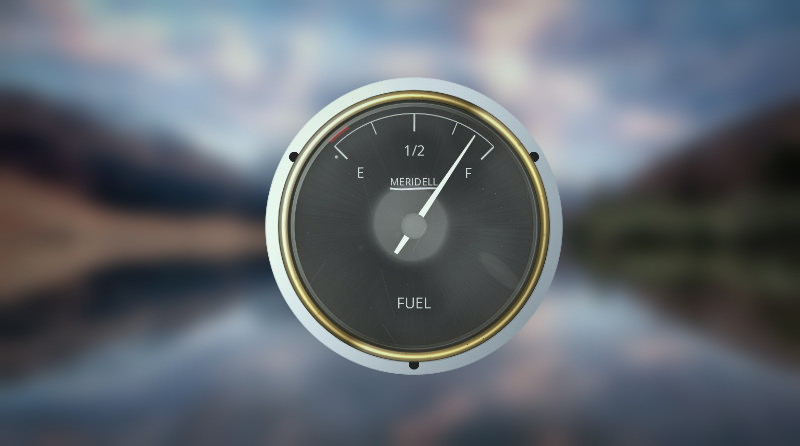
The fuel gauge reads **0.875**
